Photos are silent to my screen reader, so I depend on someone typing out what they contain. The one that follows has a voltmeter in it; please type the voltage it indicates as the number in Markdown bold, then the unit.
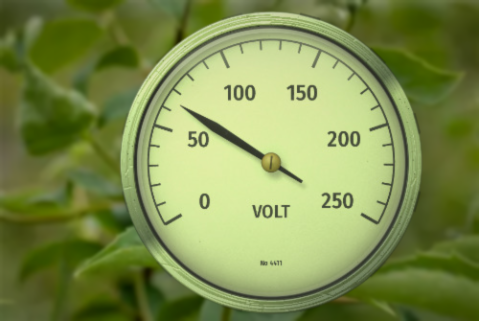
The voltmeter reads **65** V
